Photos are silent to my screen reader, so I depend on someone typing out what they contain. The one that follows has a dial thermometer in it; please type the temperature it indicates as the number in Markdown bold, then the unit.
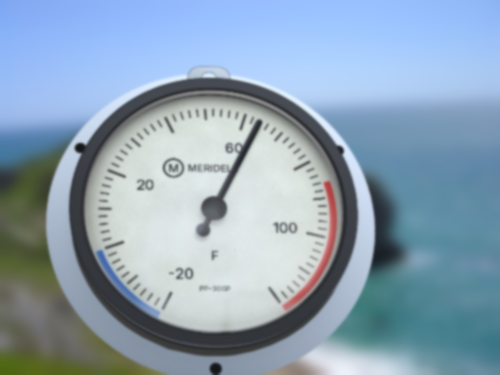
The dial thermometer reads **64** °F
